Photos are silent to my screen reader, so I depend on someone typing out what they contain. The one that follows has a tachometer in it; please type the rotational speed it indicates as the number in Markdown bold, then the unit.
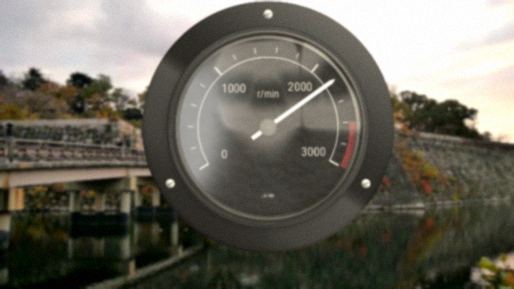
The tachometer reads **2200** rpm
